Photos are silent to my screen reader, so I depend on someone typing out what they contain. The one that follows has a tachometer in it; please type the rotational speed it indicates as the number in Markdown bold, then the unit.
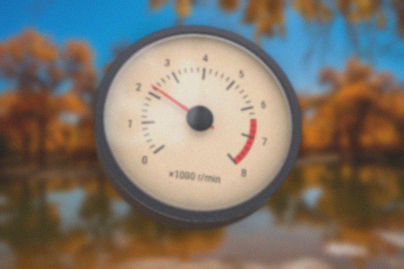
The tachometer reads **2200** rpm
